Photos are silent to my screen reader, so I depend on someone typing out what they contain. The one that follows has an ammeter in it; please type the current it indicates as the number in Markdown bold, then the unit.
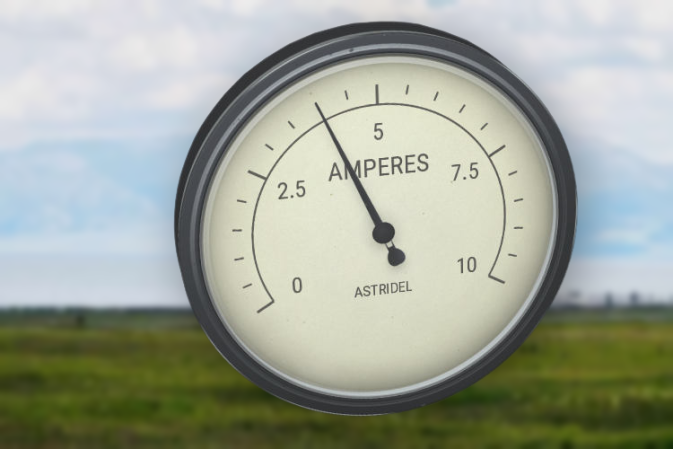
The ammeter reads **4** A
